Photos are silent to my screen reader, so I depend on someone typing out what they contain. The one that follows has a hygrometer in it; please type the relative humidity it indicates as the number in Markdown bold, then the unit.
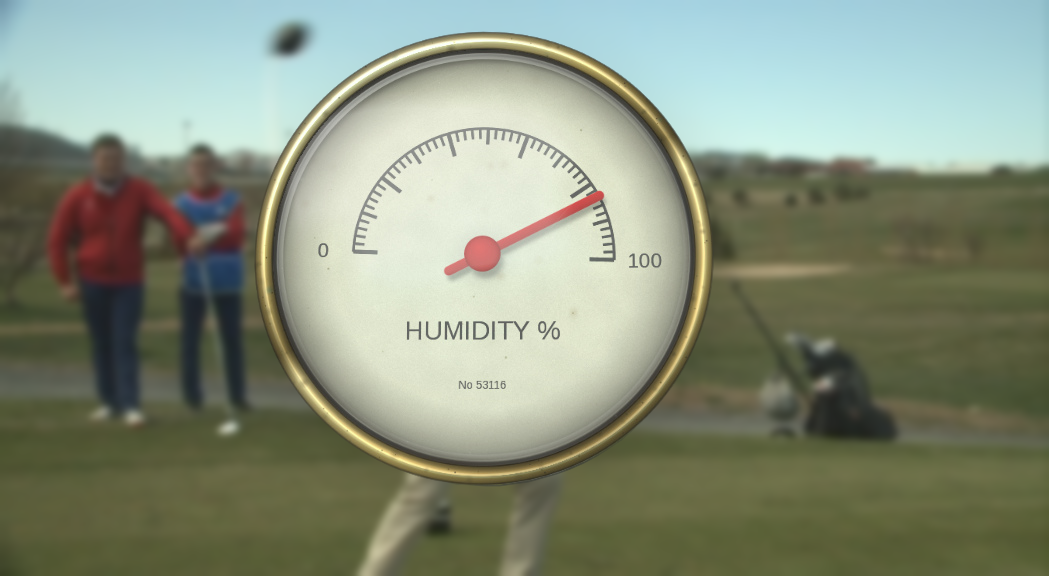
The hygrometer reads **84** %
